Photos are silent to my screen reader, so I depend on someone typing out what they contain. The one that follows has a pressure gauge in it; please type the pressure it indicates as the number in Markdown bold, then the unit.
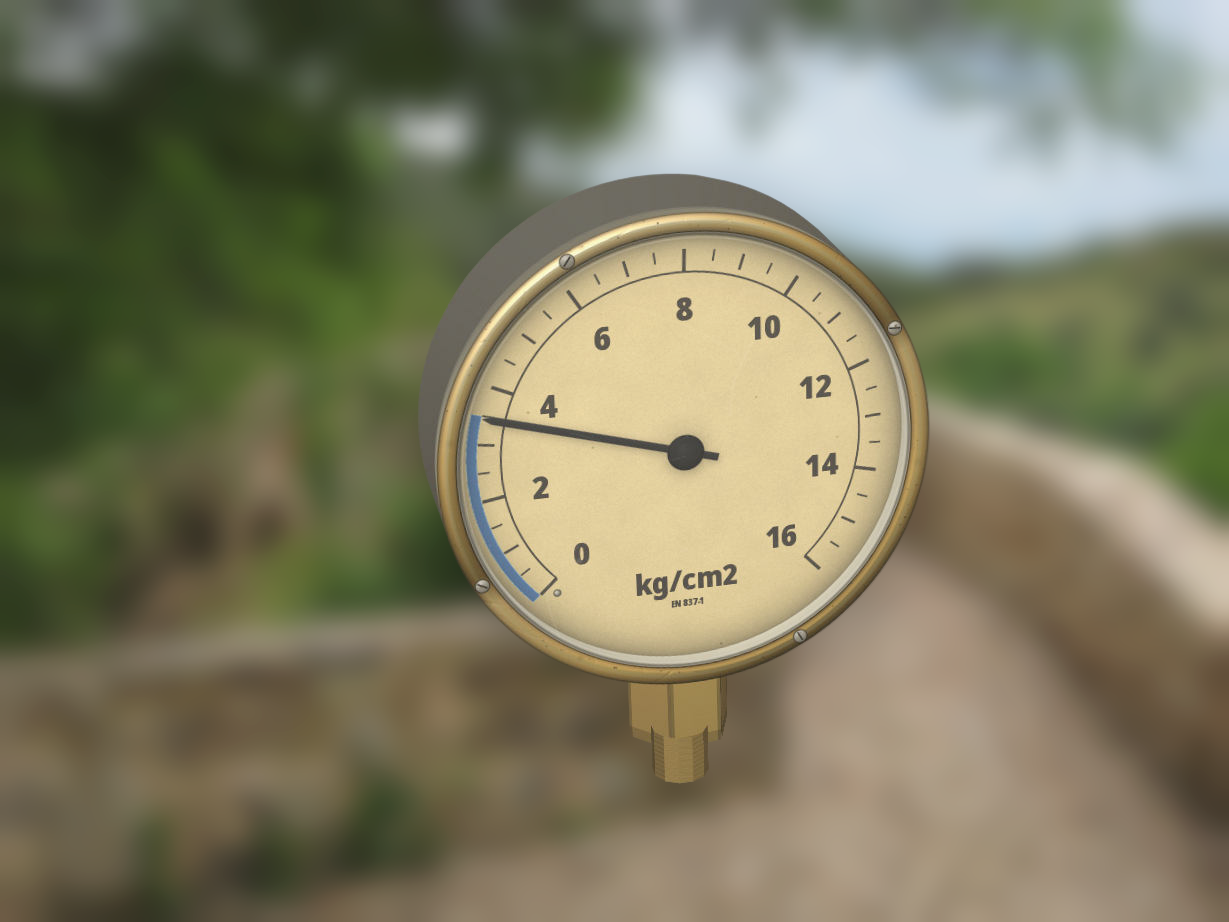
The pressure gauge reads **3.5** kg/cm²
